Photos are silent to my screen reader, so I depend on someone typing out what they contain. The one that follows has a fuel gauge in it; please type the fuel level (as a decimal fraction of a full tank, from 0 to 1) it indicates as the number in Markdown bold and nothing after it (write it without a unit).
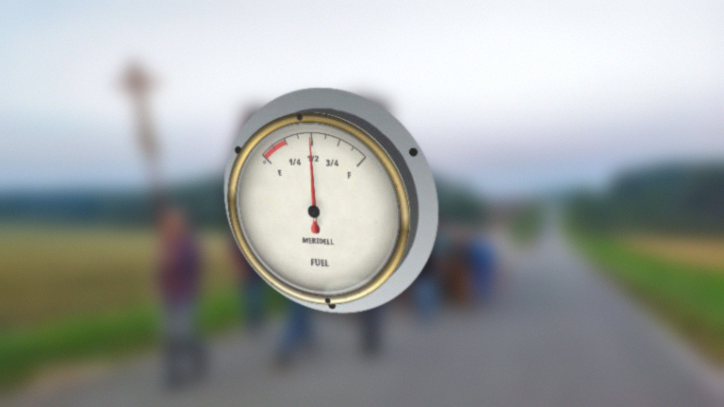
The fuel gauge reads **0.5**
